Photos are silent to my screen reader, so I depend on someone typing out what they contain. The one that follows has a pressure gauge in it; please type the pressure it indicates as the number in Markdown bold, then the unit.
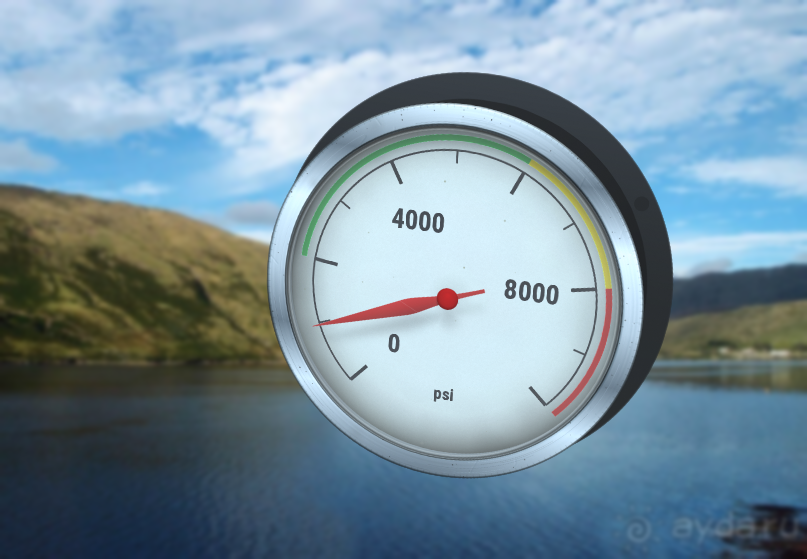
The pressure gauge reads **1000** psi
